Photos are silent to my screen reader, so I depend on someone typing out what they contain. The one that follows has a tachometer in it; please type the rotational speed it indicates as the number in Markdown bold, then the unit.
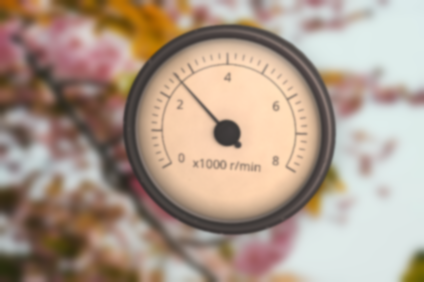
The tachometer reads **2600** rpm
